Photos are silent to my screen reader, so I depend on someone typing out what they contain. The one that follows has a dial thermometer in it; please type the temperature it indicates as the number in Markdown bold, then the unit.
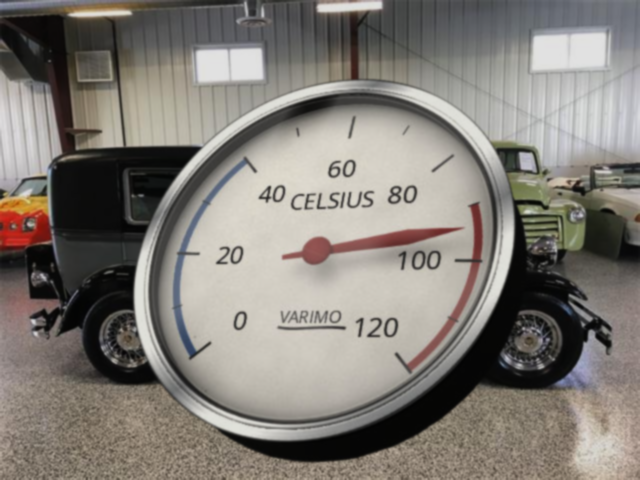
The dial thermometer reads **95** °C
